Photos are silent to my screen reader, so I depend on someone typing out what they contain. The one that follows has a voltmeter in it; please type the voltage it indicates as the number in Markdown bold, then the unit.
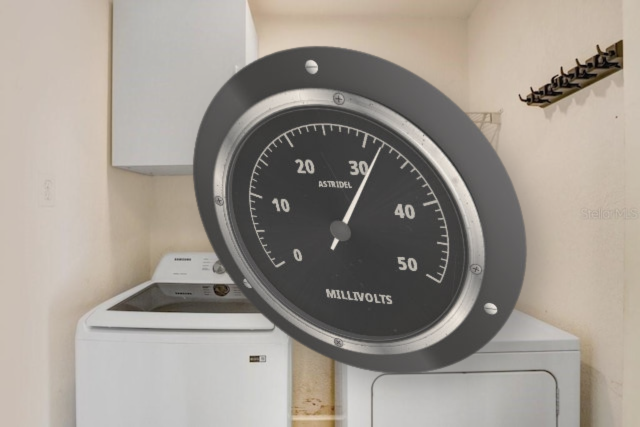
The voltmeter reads **32** mV
